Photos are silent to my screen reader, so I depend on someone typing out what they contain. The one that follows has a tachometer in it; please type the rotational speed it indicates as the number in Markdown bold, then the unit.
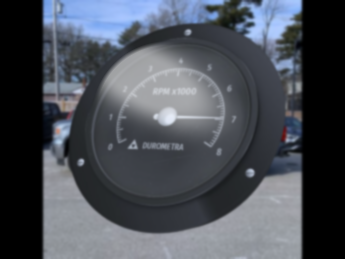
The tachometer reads **7000** rpm
